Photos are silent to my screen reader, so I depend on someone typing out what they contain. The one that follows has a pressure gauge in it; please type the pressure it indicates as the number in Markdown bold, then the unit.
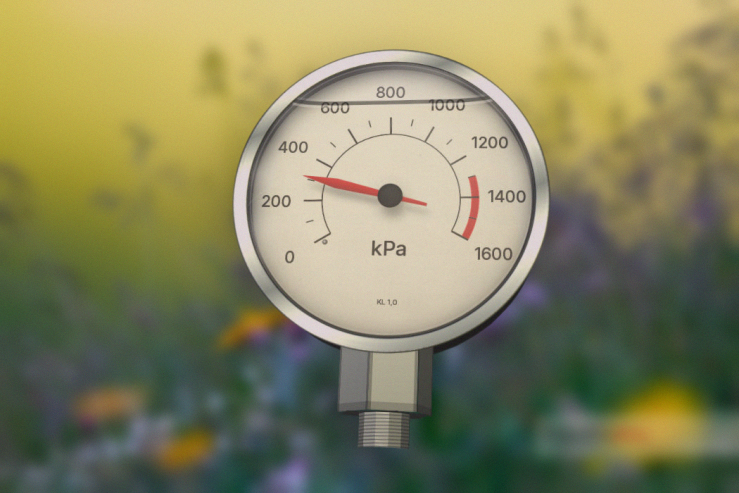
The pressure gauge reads **300** kPa
